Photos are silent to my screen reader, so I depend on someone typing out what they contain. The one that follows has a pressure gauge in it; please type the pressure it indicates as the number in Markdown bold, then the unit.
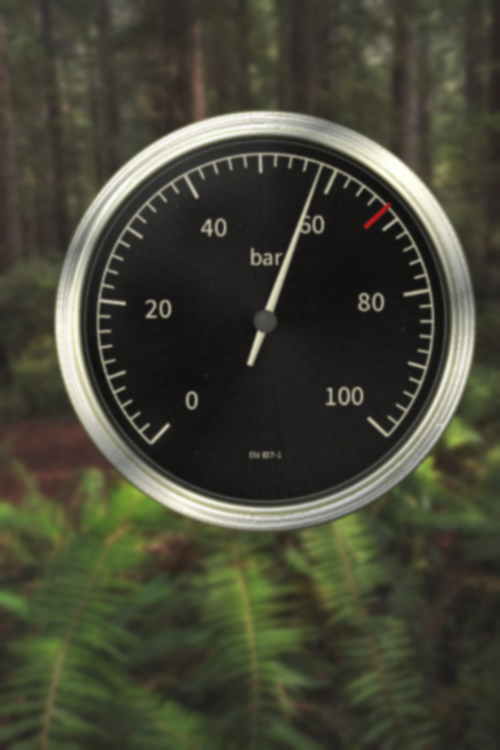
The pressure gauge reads **58** bar
